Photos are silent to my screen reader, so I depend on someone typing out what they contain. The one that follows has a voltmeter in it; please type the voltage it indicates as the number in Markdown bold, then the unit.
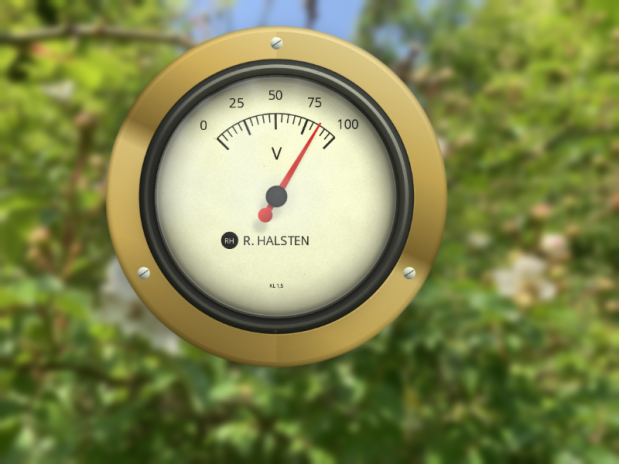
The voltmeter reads **85** V
